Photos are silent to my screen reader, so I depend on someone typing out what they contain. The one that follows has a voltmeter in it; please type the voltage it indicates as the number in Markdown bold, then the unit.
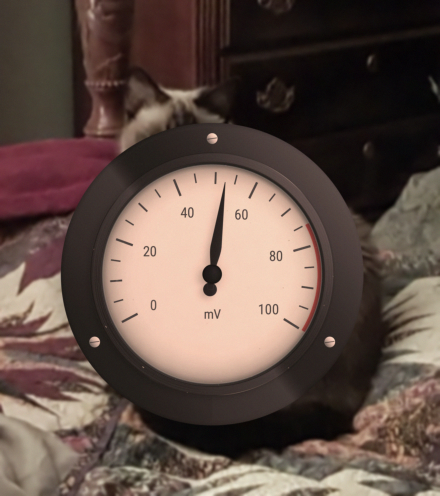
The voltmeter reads **52.5** mV
